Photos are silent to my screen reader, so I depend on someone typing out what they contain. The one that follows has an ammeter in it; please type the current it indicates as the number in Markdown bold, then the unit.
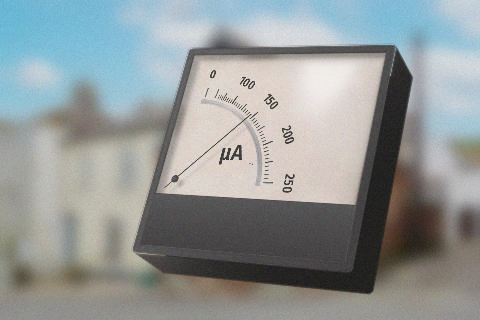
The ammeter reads **150** µA
